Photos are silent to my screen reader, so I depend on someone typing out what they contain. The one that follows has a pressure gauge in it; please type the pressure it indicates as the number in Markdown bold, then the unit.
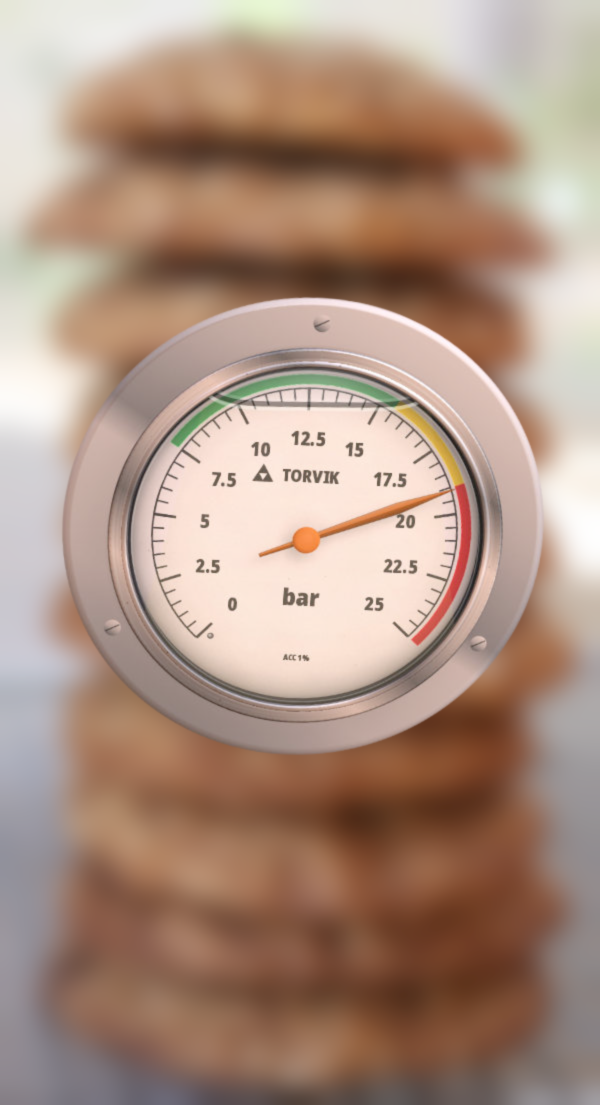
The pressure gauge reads **19** bar
